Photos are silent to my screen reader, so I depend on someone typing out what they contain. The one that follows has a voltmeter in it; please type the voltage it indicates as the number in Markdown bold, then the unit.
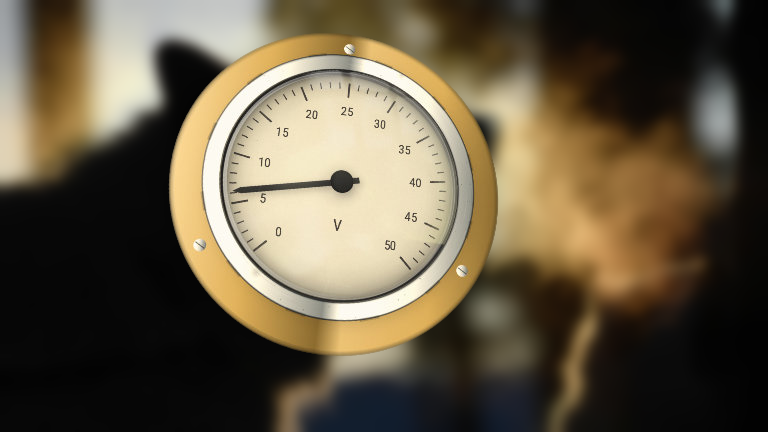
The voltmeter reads **6** V
